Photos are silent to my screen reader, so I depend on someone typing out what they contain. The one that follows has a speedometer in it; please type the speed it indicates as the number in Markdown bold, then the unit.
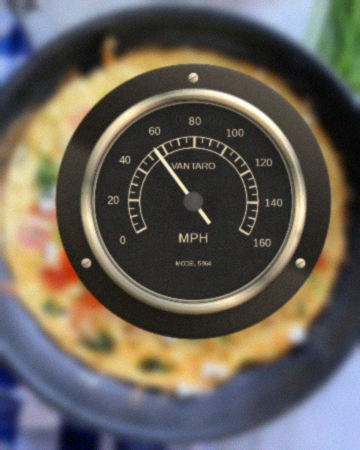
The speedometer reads **55** mph
